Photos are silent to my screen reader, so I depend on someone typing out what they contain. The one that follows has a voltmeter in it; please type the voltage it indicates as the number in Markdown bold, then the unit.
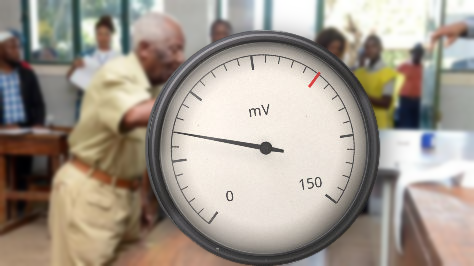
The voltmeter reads **35** mV
